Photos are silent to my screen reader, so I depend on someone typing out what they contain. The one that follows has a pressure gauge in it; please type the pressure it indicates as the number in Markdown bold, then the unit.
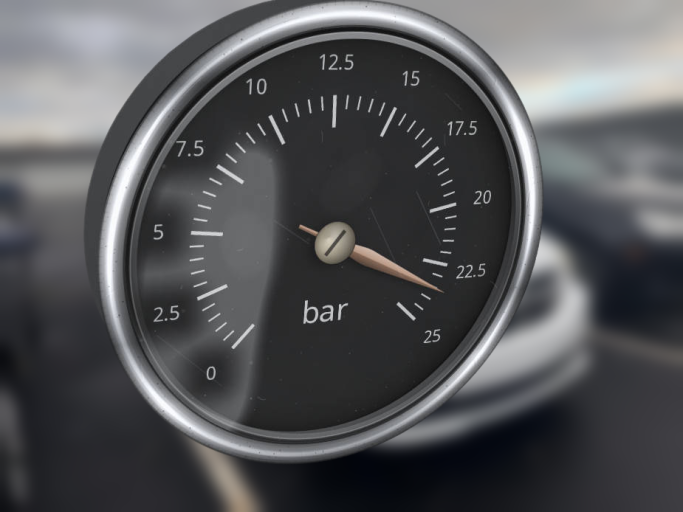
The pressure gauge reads **23.5** bar
